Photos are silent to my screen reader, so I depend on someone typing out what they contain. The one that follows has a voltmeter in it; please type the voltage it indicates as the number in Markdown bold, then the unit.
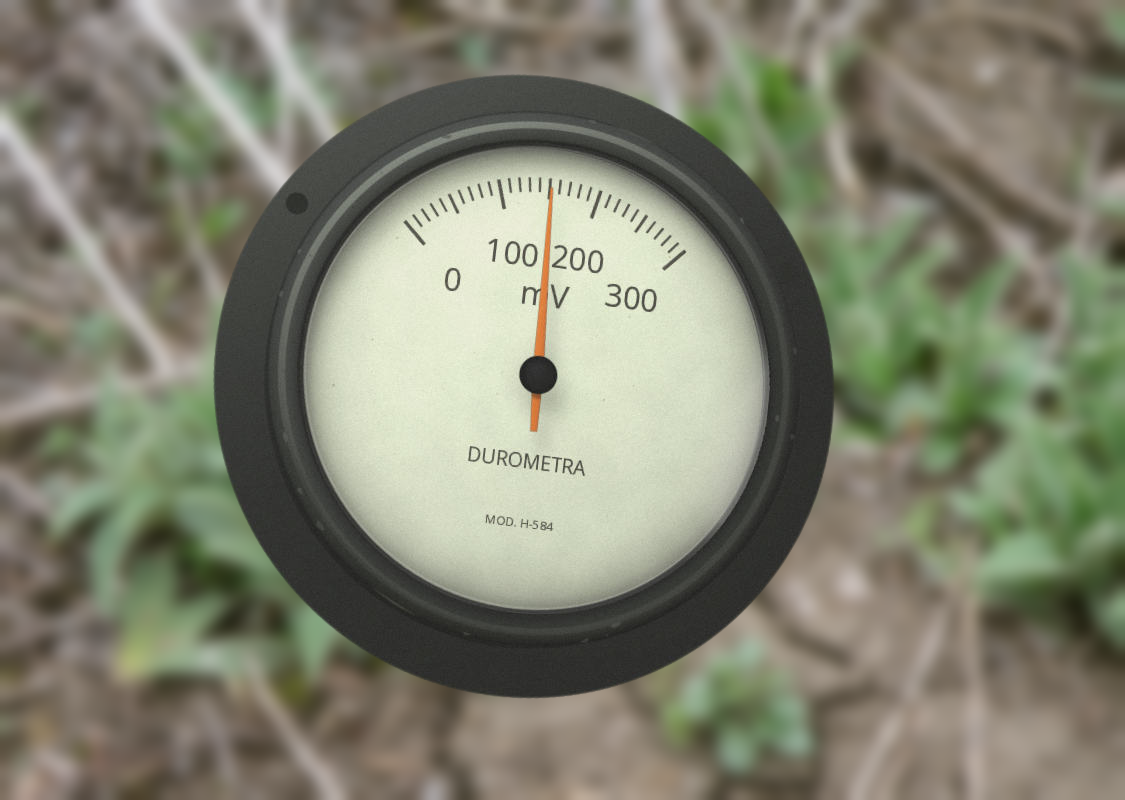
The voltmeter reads **150** mV
